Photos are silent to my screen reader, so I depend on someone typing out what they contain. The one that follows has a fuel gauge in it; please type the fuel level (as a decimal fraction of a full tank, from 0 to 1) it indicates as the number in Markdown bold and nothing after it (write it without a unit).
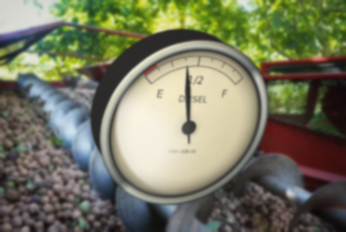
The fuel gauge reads **0.375**
